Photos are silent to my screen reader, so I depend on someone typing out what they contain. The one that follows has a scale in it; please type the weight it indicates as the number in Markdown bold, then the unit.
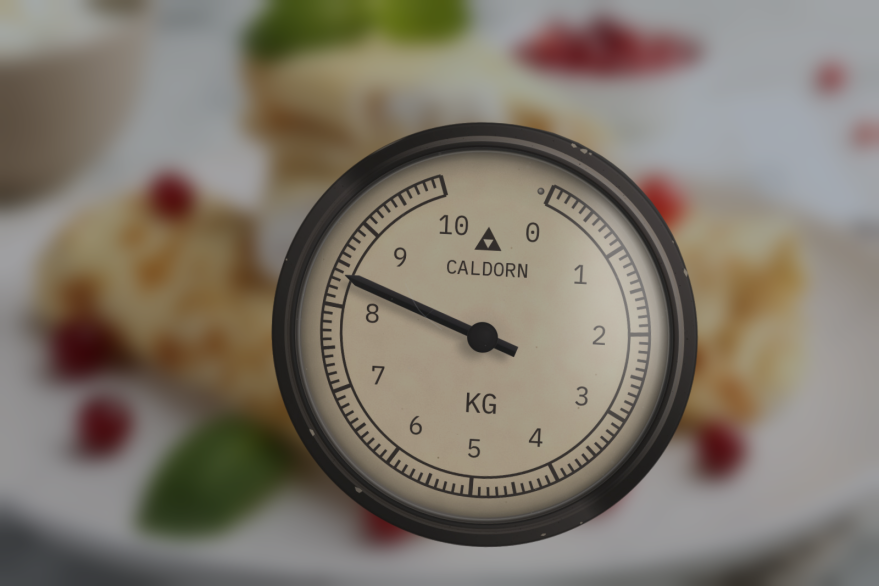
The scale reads **8.4** kg
